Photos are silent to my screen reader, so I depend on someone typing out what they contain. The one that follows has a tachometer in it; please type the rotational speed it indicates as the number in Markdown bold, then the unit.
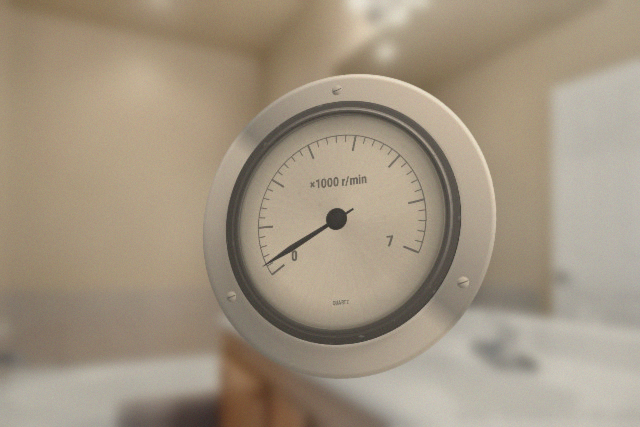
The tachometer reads **200** rpm
